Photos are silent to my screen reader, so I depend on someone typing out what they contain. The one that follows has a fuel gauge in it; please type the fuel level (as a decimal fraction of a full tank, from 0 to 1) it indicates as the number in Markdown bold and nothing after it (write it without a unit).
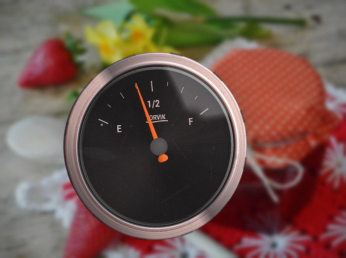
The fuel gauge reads **0.375**
